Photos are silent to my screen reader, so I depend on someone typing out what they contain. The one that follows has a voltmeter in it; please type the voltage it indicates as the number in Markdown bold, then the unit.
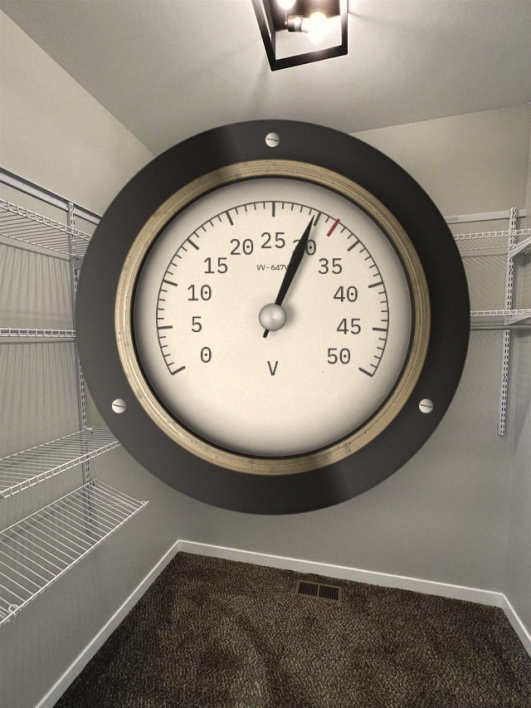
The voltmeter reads **29.5** V
